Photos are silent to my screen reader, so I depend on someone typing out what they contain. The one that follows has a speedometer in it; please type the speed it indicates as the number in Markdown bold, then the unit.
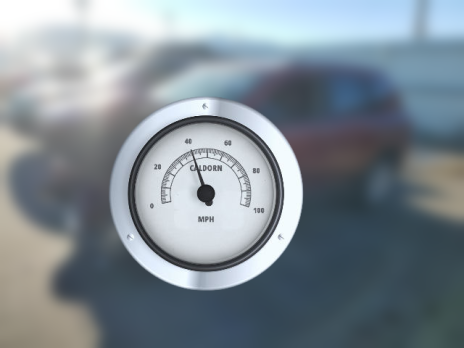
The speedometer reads **40** mph
